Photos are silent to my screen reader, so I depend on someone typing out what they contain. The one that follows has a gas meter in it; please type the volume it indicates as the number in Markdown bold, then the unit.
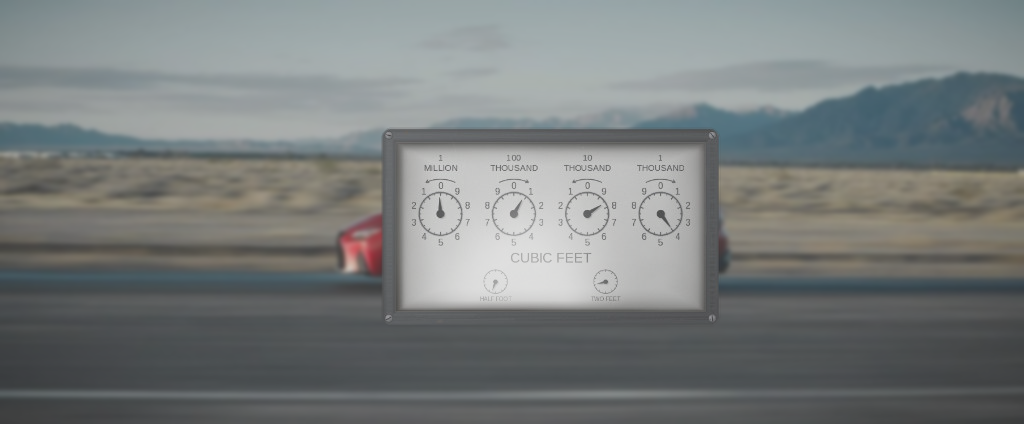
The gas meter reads **8400** ft³
